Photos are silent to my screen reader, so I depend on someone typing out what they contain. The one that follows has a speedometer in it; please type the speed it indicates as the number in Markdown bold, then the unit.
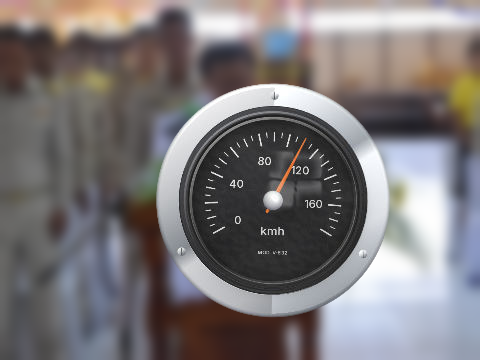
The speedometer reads **110** km/h
